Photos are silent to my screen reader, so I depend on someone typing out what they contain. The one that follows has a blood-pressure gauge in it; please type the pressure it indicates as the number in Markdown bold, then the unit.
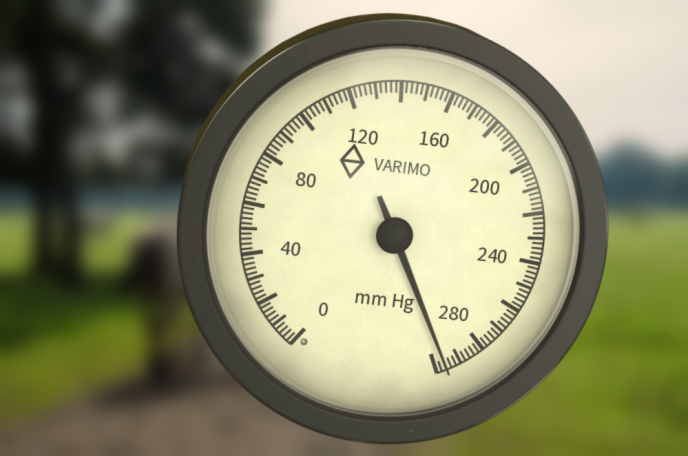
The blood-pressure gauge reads **296** mmHg
